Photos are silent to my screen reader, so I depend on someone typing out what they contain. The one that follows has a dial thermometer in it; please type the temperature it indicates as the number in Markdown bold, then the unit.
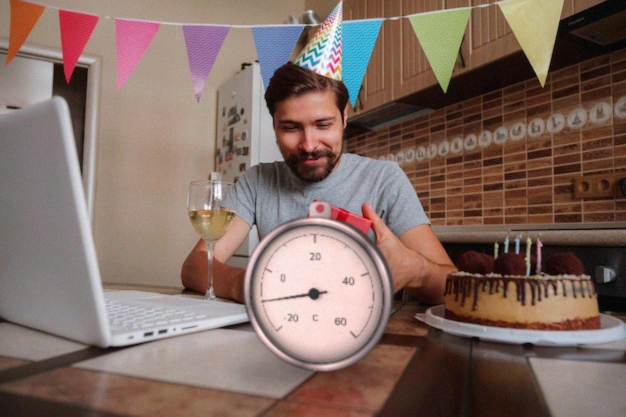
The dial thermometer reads **-10** °C
